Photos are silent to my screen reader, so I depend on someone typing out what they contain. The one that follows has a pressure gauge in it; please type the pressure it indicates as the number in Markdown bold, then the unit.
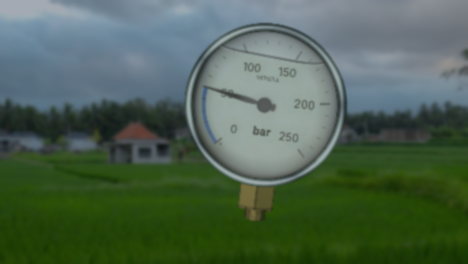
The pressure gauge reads **50** bar
